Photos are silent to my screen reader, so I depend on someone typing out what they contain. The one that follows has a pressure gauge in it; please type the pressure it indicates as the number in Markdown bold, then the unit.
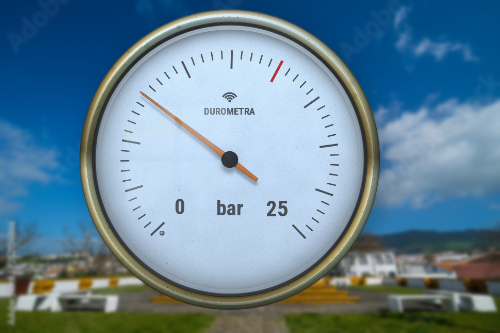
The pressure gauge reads **7.5** bar
